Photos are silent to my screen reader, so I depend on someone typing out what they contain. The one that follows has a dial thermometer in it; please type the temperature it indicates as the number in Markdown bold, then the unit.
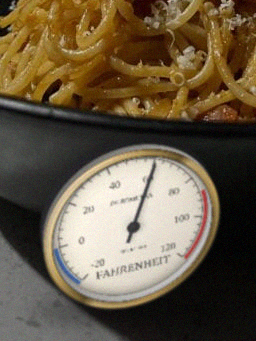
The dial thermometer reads **60** °F
